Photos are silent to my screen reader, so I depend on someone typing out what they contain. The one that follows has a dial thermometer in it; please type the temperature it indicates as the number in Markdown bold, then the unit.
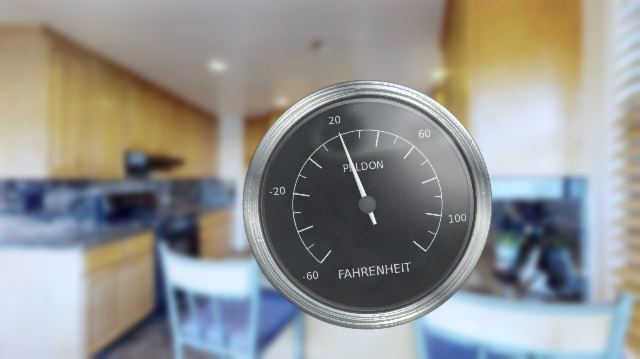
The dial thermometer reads **20** °F
